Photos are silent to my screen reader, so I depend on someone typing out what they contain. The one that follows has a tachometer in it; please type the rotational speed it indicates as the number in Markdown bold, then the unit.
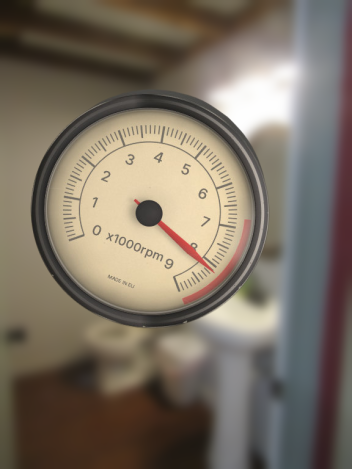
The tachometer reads **8100** rpm
